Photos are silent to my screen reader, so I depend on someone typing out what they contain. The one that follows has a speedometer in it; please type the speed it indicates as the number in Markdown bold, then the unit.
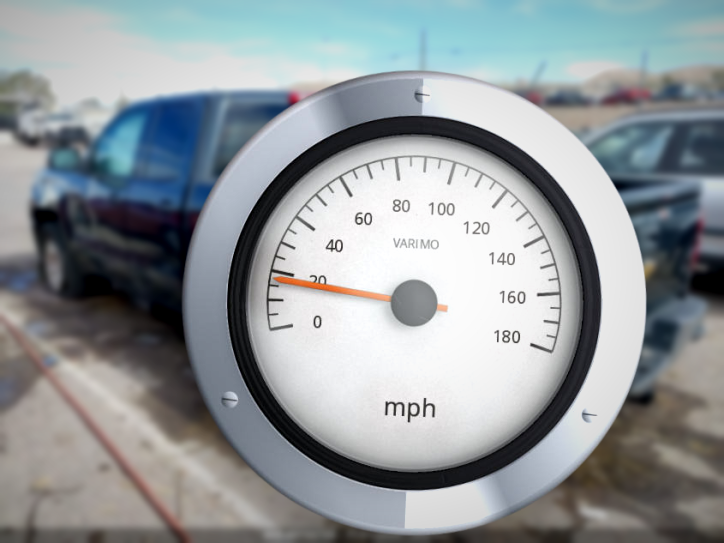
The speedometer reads **17.5** mph
